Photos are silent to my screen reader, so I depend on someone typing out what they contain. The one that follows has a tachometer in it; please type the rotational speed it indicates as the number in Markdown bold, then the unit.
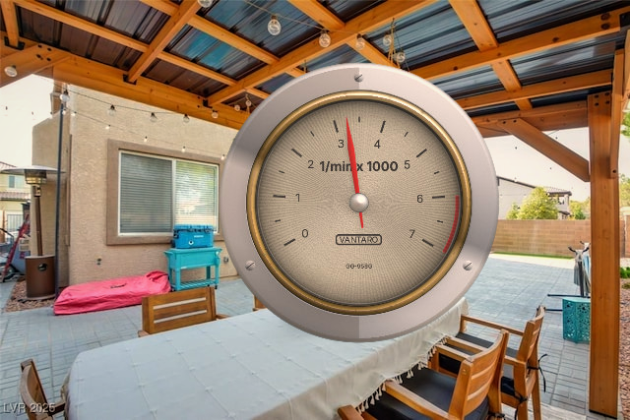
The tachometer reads **3250** rpm
